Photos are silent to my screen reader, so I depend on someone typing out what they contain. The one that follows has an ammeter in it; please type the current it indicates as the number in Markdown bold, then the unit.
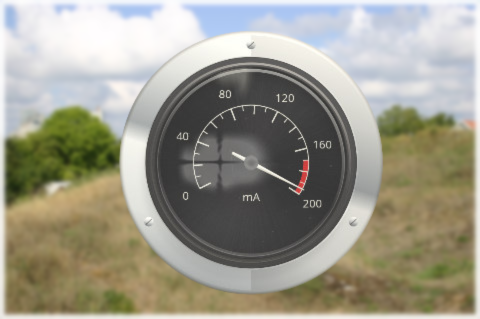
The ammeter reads **195** mA
